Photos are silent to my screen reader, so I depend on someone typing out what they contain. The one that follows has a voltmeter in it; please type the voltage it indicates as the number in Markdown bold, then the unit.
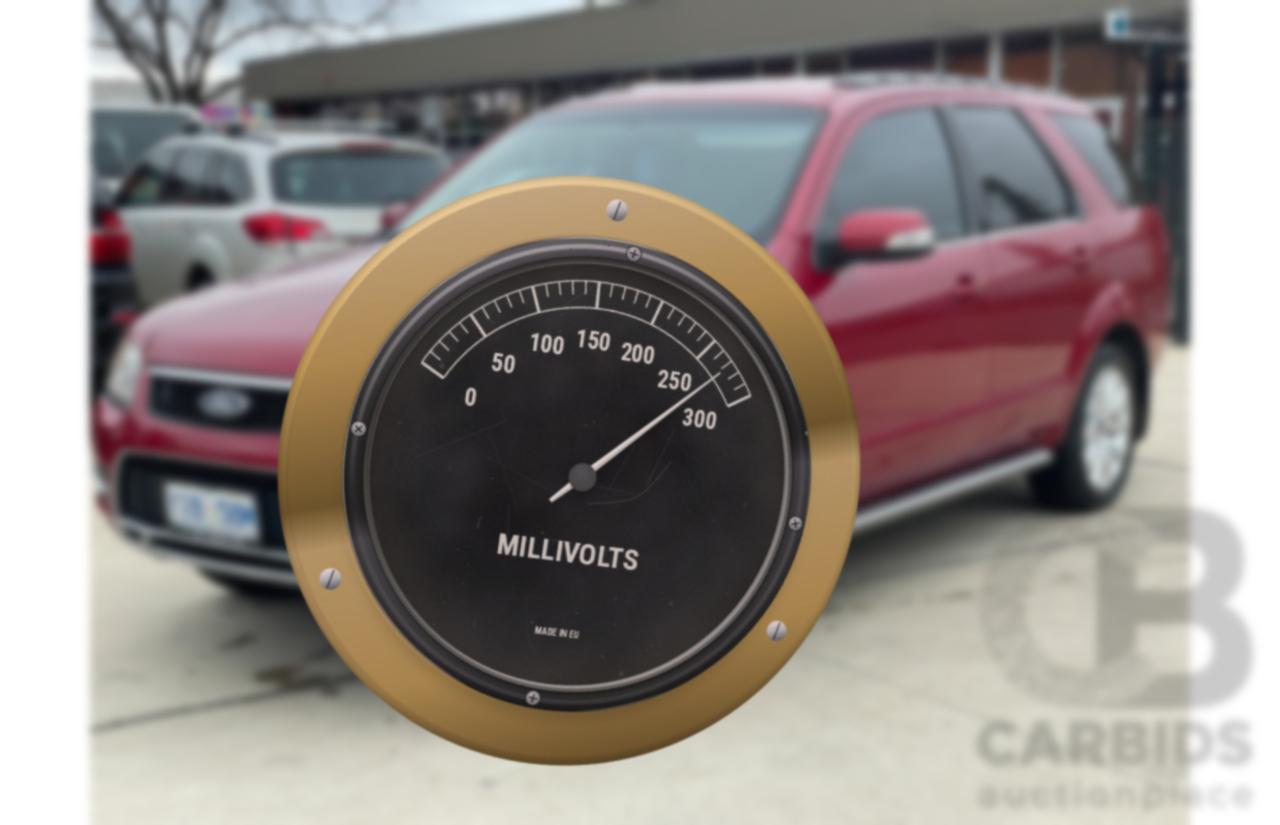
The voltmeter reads **270** mV
